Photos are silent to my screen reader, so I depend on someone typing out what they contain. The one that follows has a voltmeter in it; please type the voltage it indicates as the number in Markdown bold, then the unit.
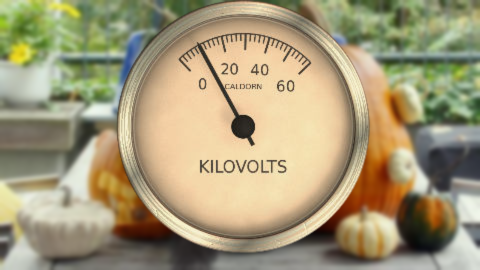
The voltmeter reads **10** kV
